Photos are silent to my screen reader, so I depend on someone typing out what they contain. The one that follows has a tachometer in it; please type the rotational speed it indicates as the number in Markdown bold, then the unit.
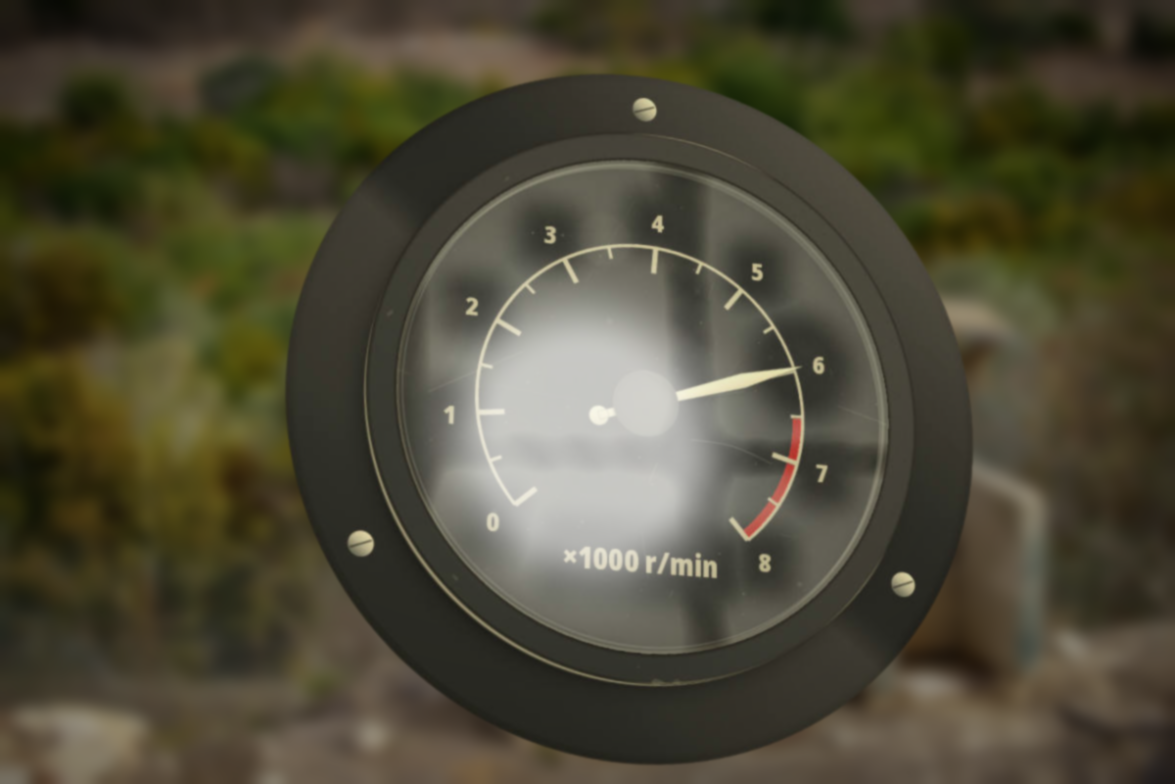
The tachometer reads **6000** rpm
